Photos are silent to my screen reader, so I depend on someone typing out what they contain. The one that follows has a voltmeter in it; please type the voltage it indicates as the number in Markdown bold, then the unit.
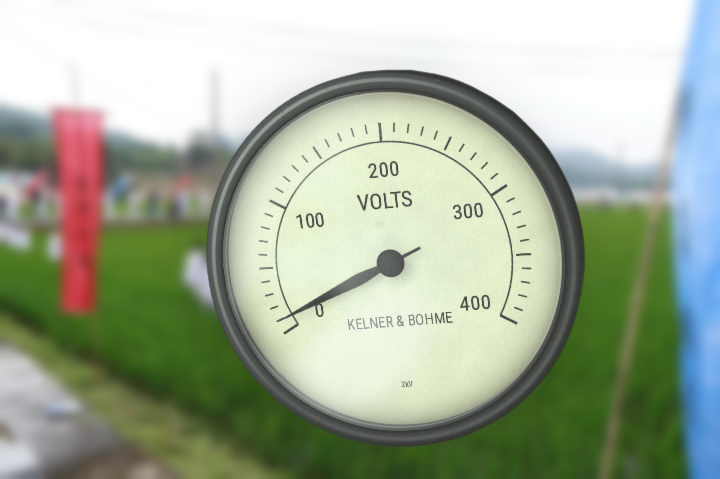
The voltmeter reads **10** V
